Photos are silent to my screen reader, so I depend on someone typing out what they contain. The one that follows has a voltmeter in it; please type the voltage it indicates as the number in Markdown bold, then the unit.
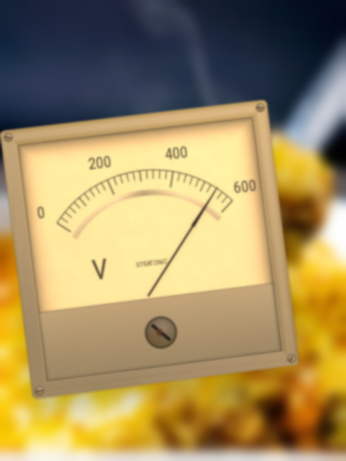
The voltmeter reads **540** V
